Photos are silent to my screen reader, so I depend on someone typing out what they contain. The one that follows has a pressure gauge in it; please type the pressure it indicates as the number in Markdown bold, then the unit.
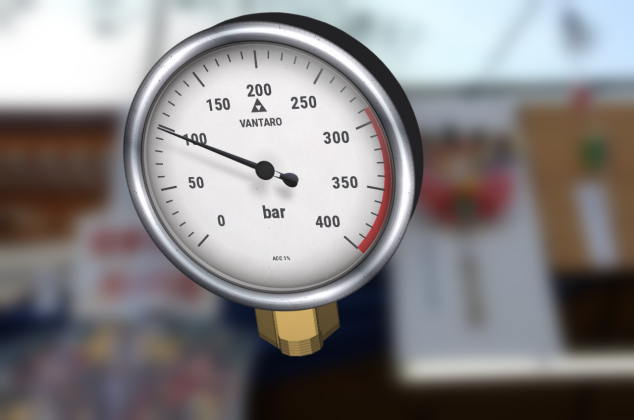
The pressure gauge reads **100** bar
